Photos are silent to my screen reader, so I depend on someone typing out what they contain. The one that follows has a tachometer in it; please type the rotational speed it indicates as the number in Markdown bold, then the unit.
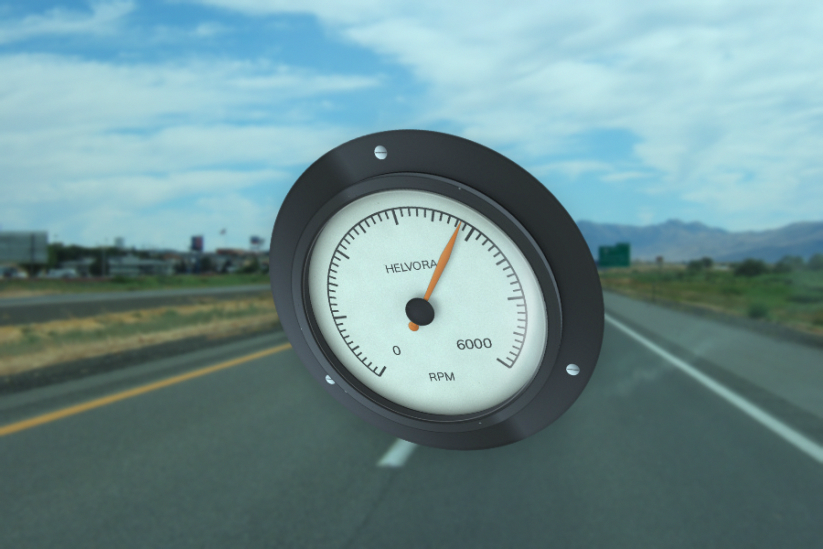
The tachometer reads **3850** rpm
